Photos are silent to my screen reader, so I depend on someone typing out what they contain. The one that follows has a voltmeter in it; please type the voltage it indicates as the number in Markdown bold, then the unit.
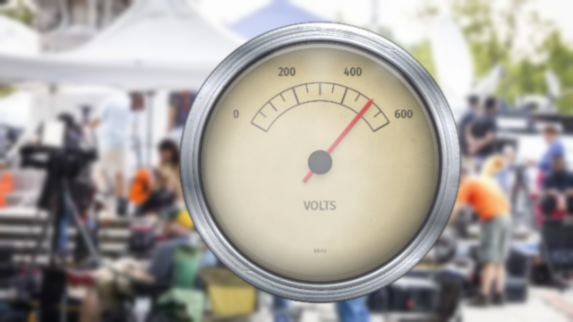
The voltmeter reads **500** V
